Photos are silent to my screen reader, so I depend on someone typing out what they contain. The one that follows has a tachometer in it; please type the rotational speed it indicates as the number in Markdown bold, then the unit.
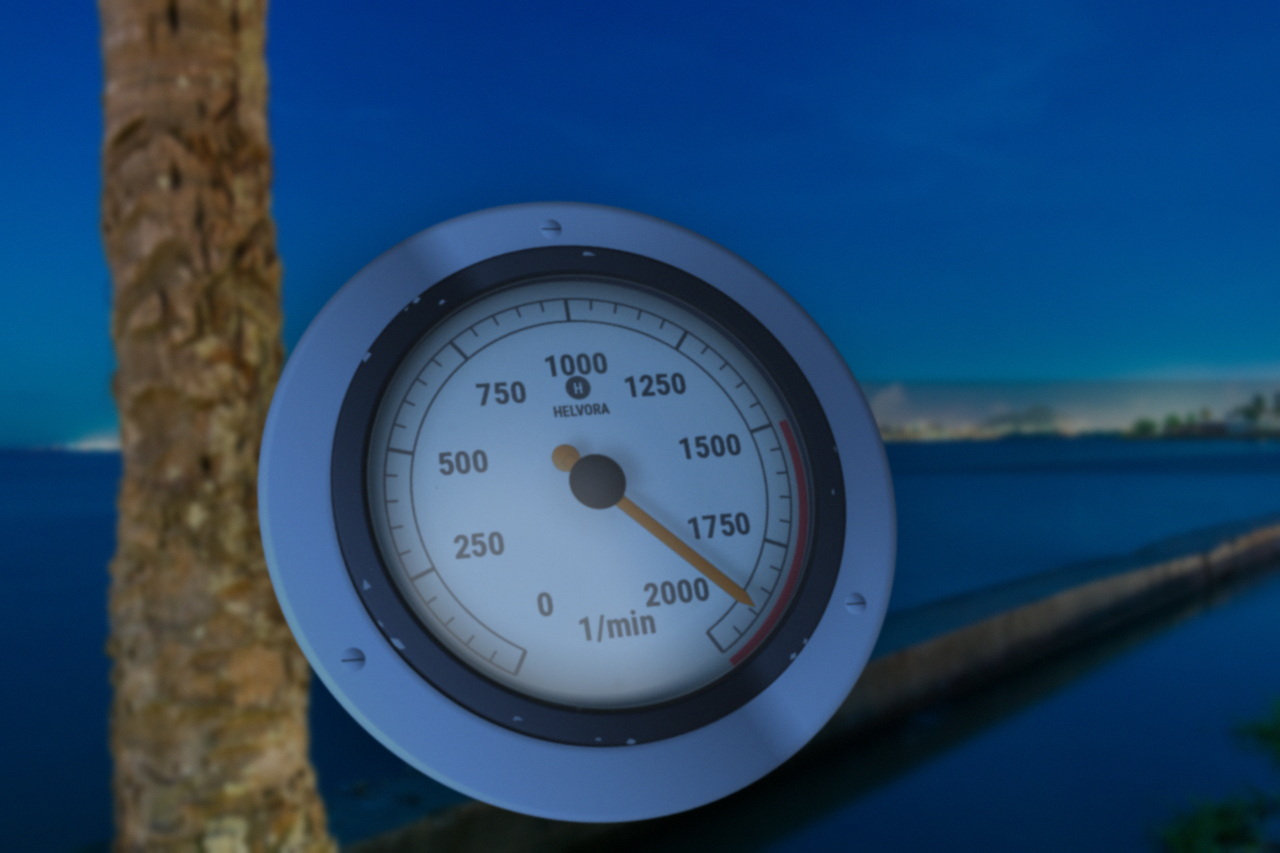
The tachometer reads **1900** rpm
